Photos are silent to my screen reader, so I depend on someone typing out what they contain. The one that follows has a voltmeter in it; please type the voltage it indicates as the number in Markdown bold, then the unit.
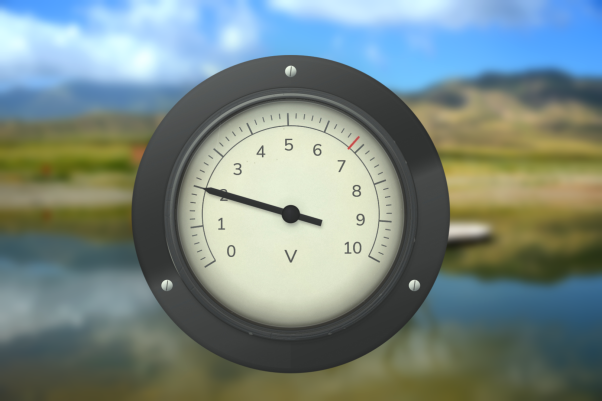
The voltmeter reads **2** V
